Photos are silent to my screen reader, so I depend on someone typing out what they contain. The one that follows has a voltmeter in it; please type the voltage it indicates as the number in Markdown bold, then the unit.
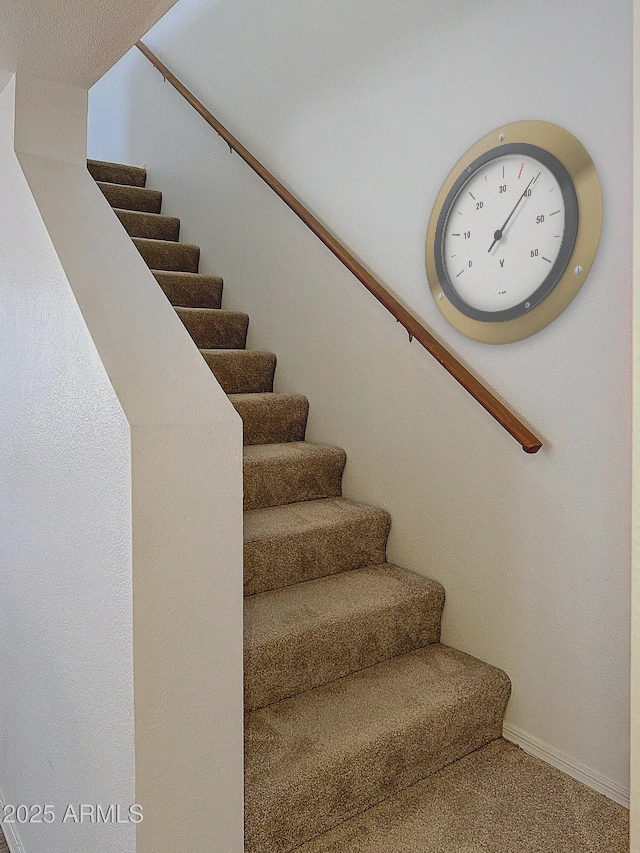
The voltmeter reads **40** V
